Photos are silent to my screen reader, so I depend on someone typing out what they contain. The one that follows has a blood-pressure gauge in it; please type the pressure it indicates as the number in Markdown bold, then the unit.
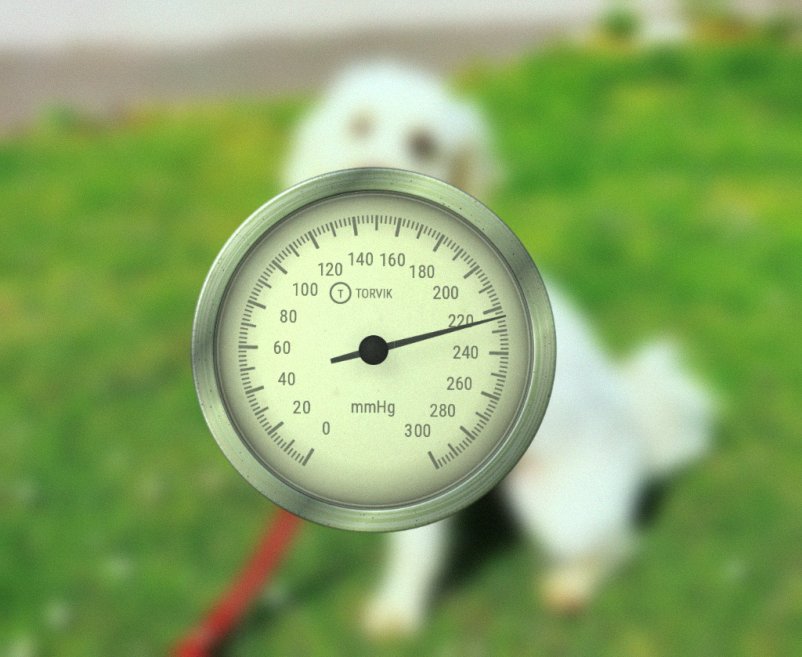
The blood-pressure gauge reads **224** mmHg
